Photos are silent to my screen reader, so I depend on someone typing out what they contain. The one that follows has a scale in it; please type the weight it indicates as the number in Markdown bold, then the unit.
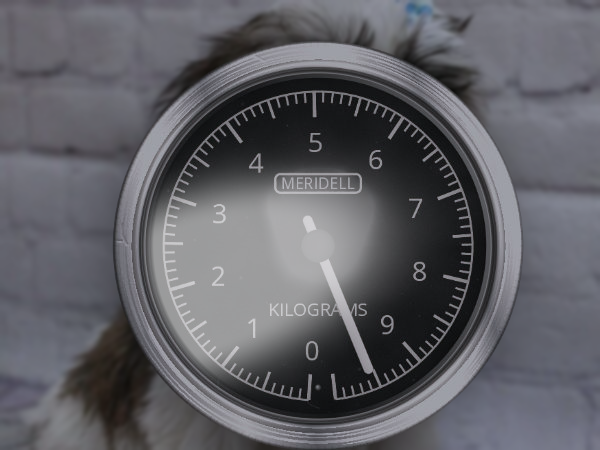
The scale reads **9.55** kg
